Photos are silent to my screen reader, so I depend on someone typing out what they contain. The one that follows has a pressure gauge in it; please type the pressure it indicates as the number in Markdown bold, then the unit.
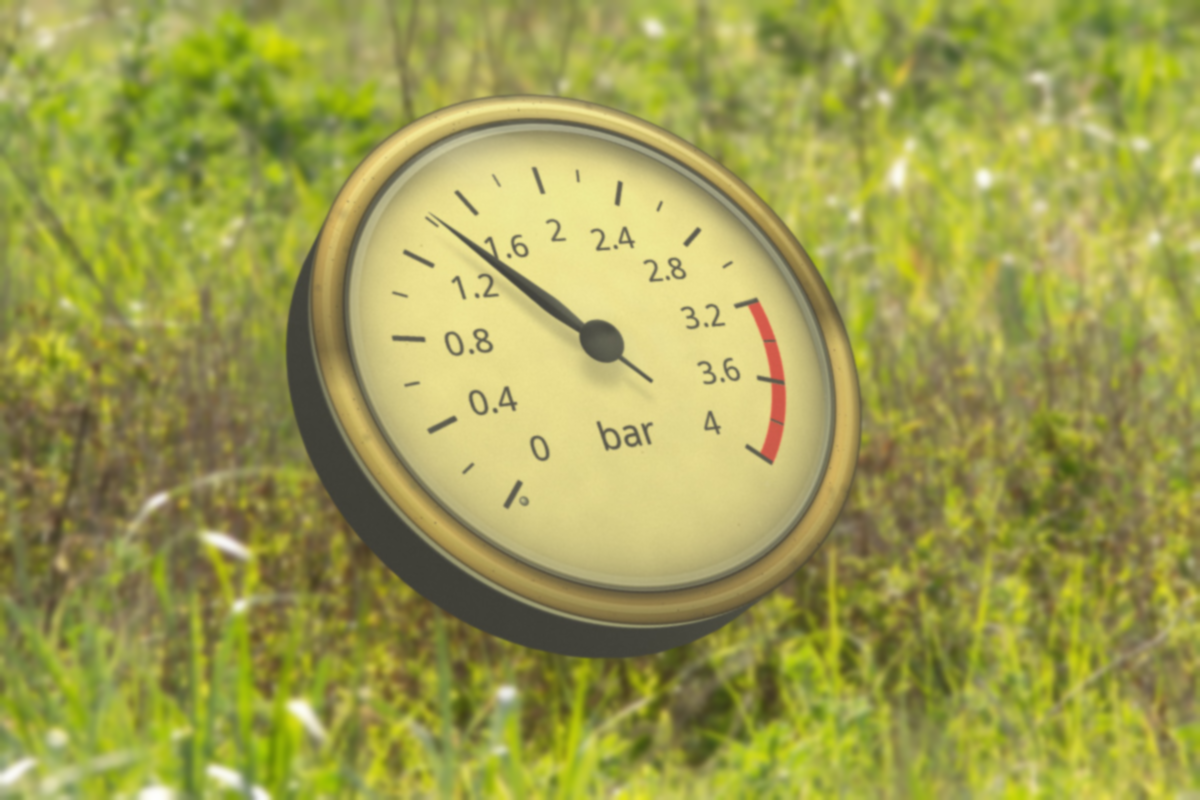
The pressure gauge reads **1.4** bar
